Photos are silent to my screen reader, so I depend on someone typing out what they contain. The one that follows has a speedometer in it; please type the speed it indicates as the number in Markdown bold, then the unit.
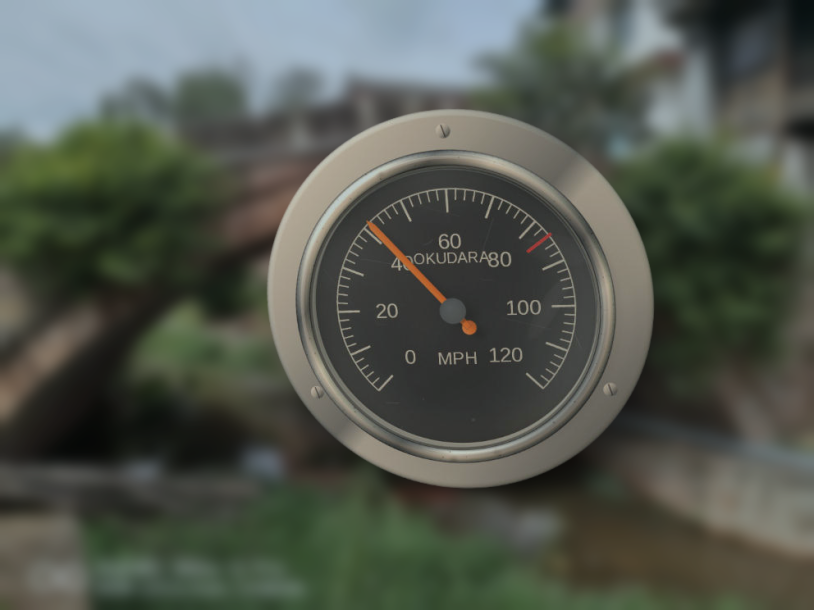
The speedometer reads **42** mph
